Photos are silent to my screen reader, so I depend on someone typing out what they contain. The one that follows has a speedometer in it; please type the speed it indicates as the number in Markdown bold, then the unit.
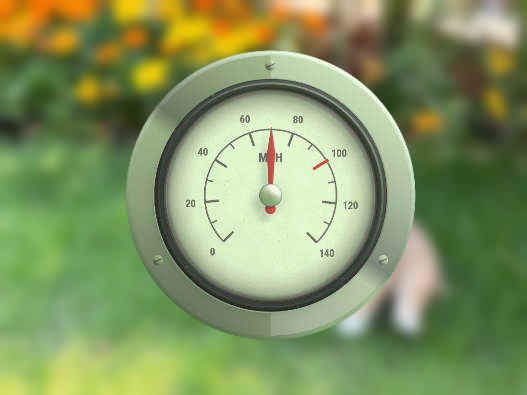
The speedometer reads **70** mph
